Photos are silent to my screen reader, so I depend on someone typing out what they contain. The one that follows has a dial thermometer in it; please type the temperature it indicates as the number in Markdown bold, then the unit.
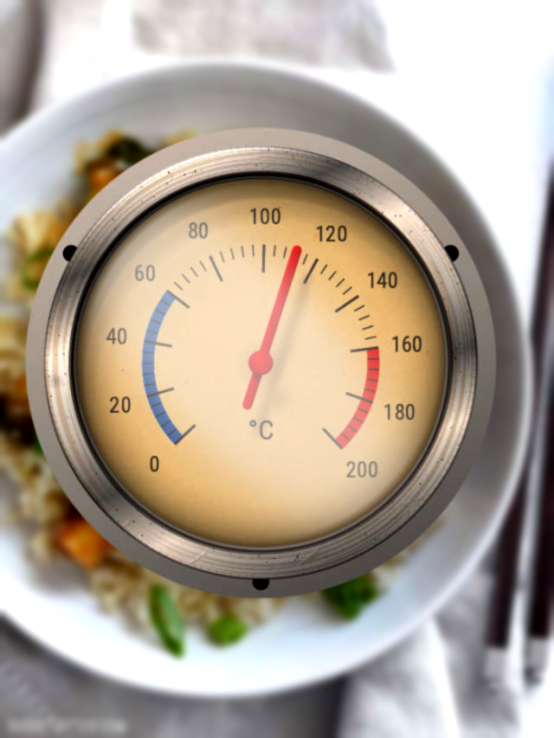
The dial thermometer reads **112** °C
